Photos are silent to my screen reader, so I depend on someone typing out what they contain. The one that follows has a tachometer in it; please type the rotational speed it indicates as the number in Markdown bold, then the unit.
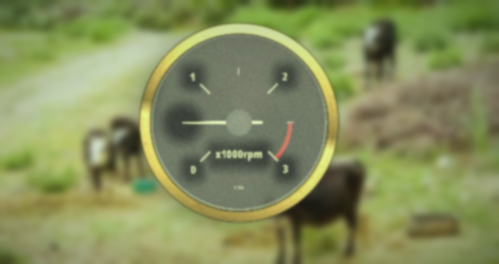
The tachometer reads **500** rpm
